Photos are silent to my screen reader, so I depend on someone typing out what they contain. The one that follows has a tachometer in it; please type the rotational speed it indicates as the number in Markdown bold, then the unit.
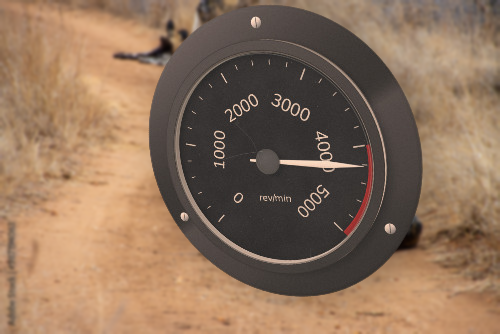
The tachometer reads **4200** rpm
